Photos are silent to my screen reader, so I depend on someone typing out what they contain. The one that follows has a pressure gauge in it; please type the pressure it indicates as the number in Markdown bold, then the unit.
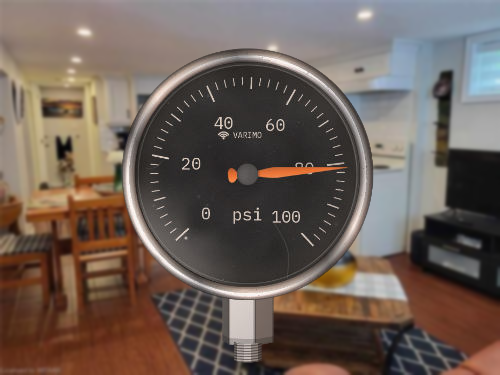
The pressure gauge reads **81** psi
